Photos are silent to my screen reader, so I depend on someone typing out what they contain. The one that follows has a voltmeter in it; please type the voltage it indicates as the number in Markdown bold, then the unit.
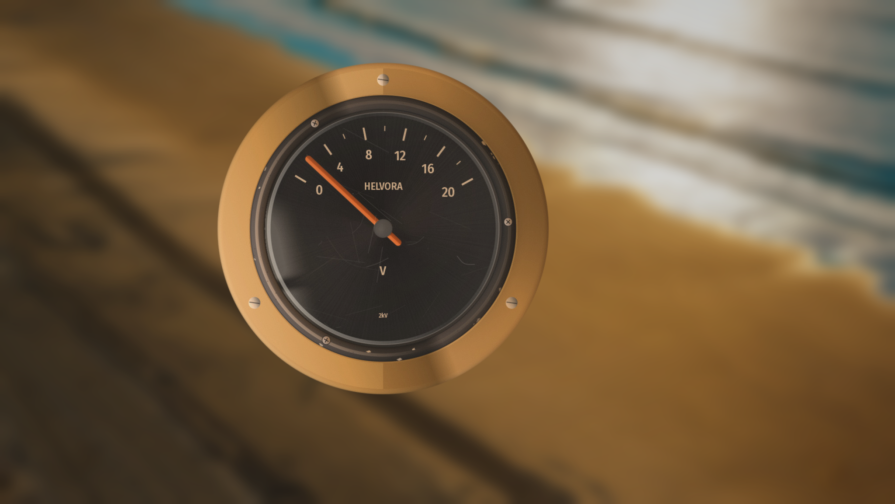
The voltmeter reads **2** V
